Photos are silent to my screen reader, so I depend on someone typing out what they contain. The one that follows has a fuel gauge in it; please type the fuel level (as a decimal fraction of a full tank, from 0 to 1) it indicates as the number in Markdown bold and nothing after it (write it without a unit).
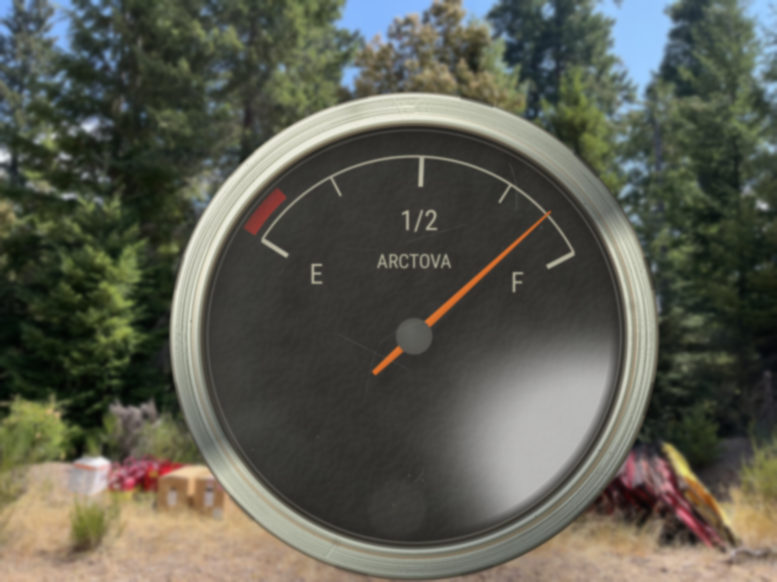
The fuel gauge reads **0.875**
